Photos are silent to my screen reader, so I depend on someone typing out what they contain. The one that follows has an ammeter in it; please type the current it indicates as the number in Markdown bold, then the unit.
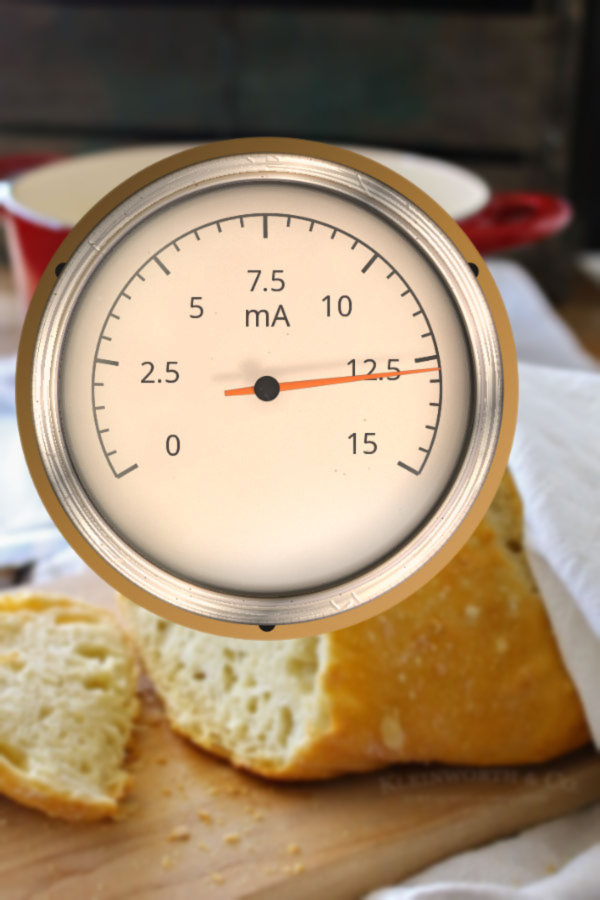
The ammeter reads **12.75** mA
